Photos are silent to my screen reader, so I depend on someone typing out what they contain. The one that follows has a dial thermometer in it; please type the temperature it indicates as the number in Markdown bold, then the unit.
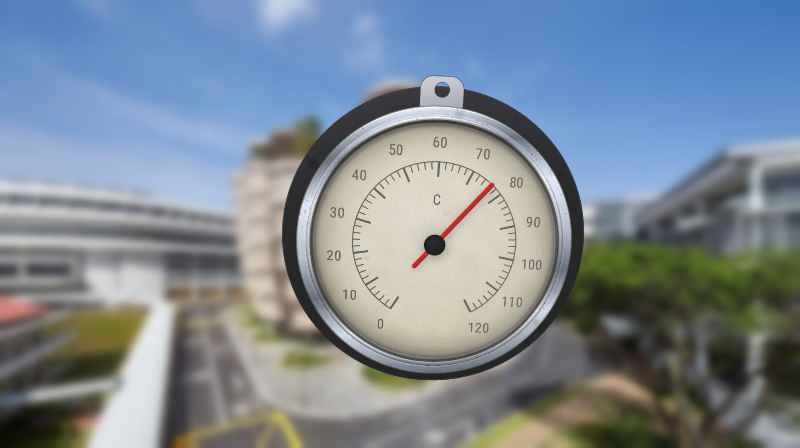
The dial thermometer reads **76** °C
